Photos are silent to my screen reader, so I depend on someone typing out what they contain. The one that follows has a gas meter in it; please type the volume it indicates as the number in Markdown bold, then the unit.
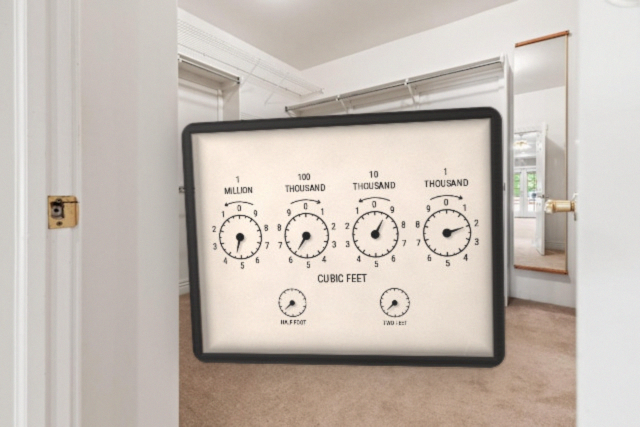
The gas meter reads **459200** ft³
